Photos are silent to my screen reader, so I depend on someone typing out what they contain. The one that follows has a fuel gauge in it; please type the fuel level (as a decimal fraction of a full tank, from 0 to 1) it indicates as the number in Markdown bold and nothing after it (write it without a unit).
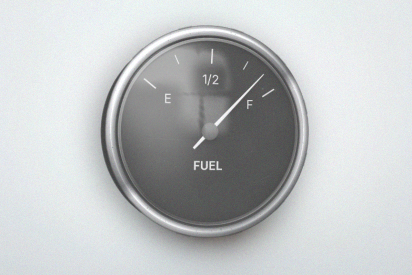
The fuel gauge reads **0.875**
